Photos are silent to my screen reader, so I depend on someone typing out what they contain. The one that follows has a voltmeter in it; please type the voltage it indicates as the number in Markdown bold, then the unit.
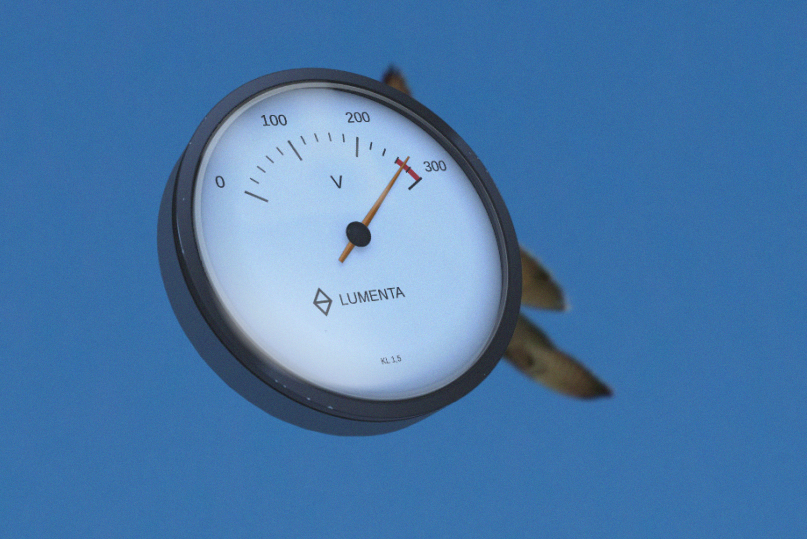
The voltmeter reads **270** V
